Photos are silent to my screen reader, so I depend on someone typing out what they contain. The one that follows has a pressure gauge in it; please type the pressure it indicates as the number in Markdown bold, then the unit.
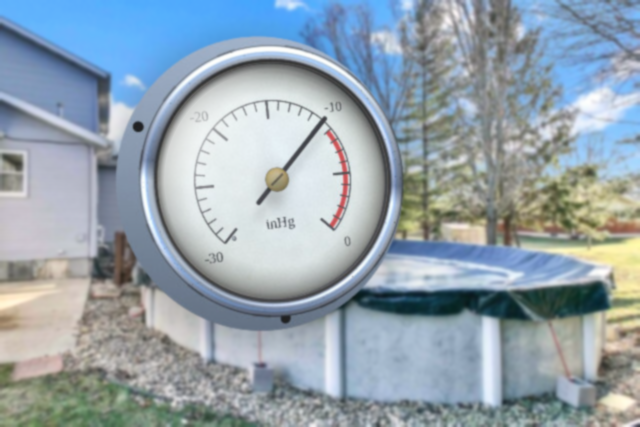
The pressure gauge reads **-10** inHg
